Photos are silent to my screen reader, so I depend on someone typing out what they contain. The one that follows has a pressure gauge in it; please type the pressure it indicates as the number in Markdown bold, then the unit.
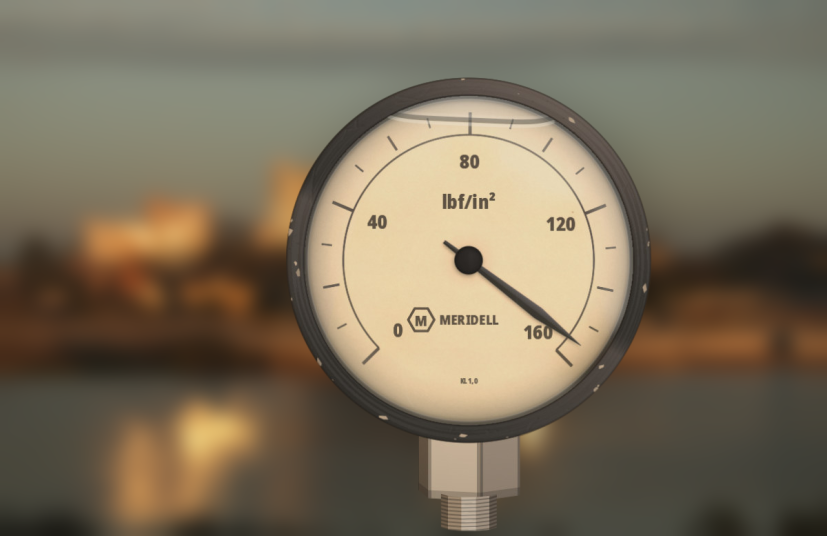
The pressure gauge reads **155** psi
